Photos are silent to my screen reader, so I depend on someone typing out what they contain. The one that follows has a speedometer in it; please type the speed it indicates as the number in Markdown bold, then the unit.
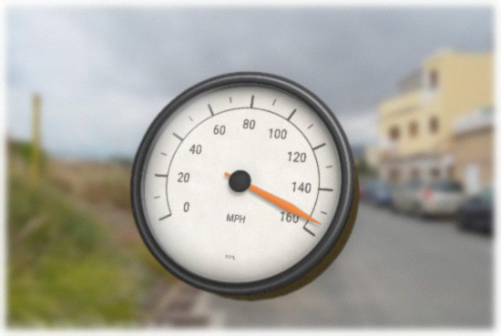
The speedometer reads **155** mph
